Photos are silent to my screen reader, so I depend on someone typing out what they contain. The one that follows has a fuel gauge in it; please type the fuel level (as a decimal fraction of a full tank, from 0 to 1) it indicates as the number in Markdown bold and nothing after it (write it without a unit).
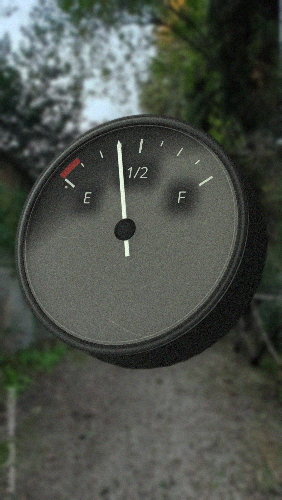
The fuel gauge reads **0.375**
